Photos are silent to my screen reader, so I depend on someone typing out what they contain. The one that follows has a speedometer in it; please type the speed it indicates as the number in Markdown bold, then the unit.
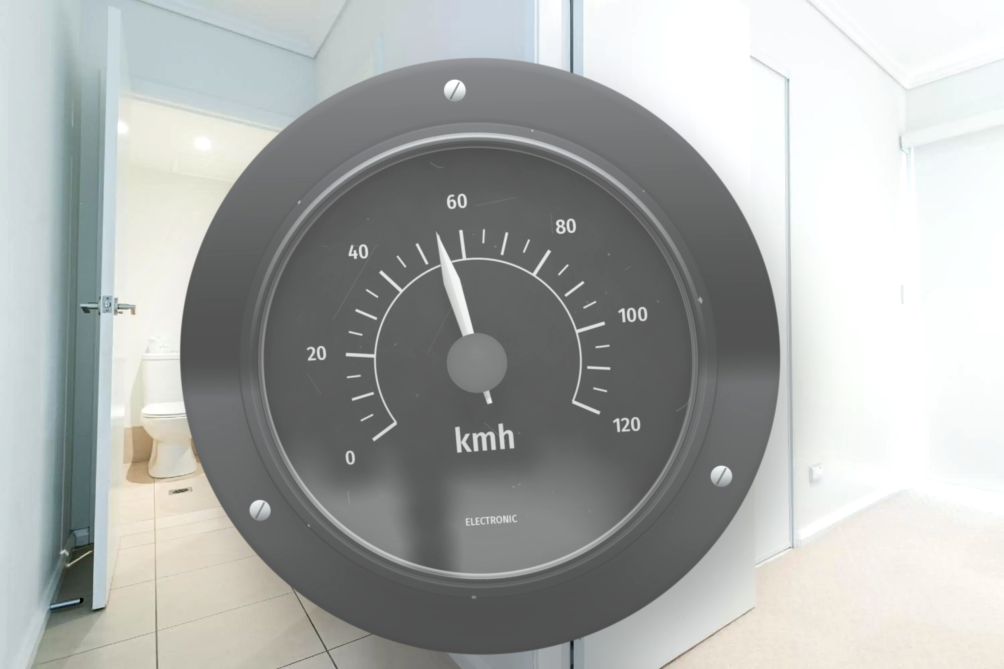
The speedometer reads **55** km/h
